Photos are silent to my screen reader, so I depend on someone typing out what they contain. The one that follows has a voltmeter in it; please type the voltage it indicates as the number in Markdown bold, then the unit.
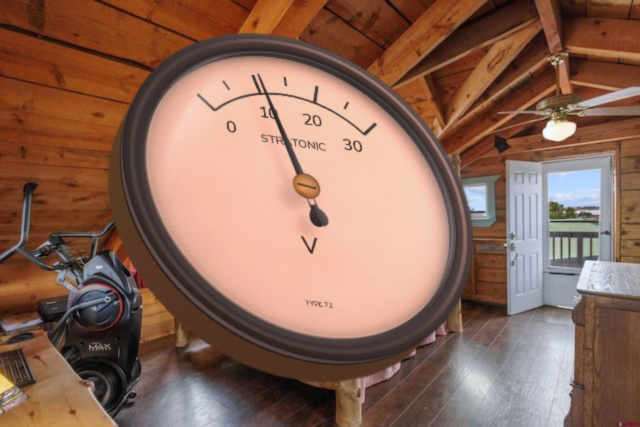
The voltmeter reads **10** V
